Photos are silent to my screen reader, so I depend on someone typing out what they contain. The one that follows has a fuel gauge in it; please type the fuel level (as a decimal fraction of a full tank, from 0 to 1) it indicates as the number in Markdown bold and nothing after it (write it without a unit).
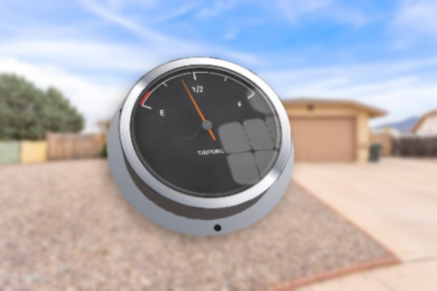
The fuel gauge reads **0.375**
